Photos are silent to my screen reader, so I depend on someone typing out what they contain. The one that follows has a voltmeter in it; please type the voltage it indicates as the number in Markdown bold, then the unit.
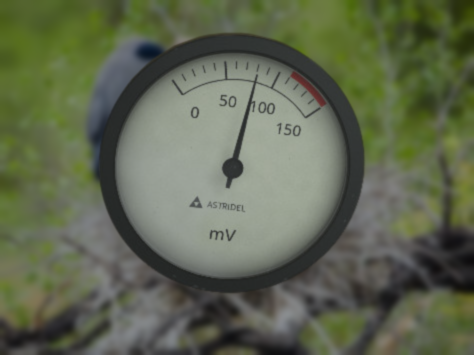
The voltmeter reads **80** mV
